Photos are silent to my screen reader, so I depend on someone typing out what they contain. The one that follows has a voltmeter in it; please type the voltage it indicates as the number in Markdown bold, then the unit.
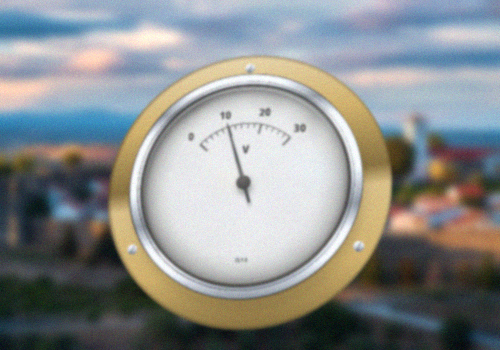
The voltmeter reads **10** V
